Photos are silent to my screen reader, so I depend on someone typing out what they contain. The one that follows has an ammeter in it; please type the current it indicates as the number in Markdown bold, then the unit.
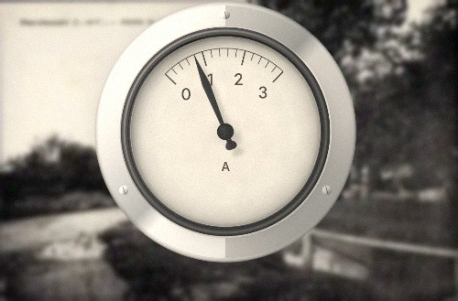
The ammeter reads **0.8** A
